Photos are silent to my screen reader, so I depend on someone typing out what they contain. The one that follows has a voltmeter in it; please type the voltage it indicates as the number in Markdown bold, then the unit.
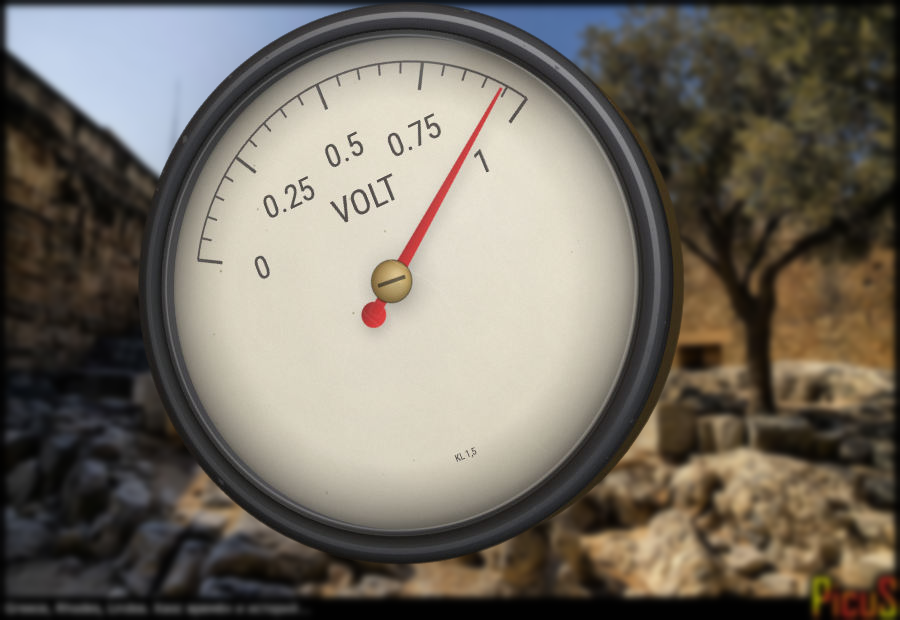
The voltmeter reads **0.95** V
